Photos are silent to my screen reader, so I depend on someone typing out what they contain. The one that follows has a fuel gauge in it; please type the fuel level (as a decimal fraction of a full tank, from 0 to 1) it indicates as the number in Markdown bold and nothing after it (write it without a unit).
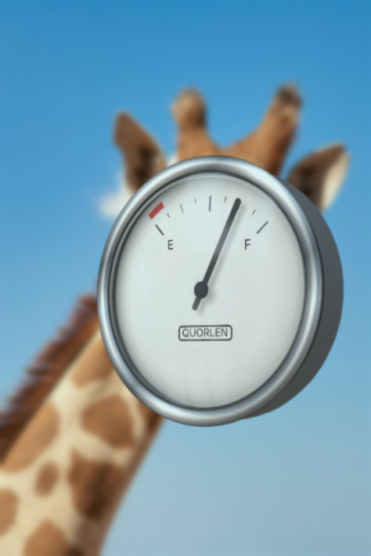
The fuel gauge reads **0.75**
